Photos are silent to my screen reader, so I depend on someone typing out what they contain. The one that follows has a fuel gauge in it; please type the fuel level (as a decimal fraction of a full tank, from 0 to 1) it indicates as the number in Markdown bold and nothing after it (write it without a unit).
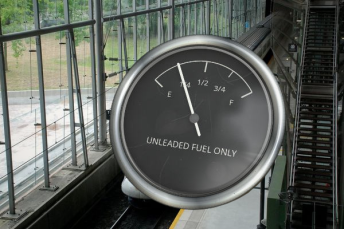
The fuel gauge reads **0.25**
